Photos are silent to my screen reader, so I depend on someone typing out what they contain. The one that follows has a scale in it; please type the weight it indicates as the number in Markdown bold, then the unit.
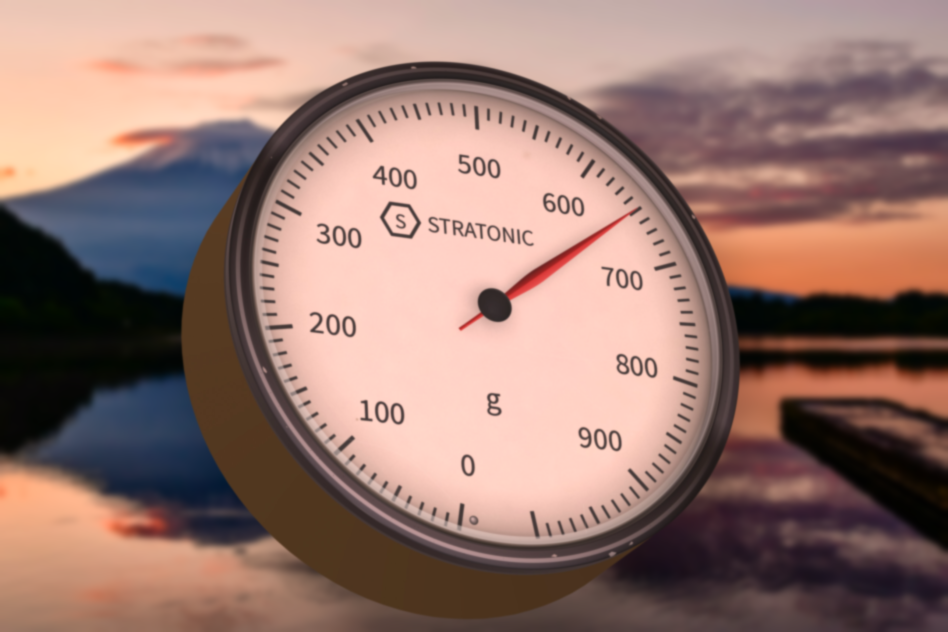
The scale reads **650** g
